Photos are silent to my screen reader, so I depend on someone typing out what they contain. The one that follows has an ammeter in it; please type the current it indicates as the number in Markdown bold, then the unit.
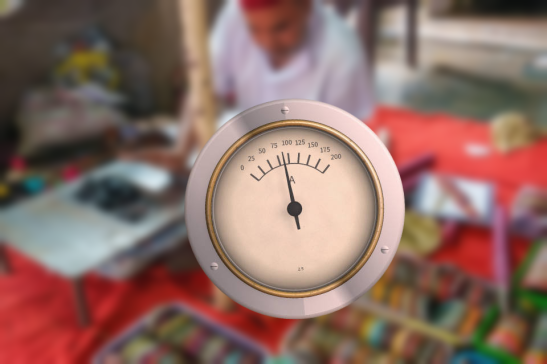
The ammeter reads **87.5** A
